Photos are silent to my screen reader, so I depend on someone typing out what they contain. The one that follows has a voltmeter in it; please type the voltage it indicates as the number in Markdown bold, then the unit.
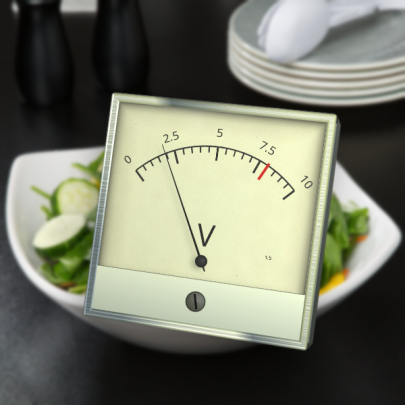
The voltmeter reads **2** V
